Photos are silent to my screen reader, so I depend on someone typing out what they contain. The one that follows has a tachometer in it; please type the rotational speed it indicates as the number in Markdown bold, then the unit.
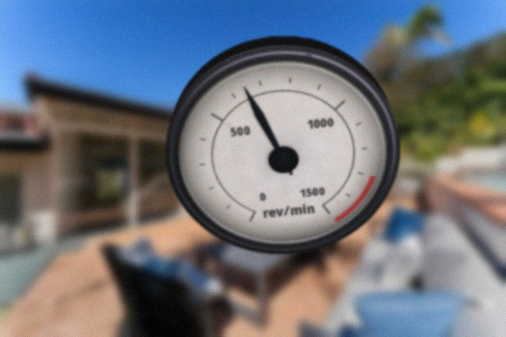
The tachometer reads **650** rpm
